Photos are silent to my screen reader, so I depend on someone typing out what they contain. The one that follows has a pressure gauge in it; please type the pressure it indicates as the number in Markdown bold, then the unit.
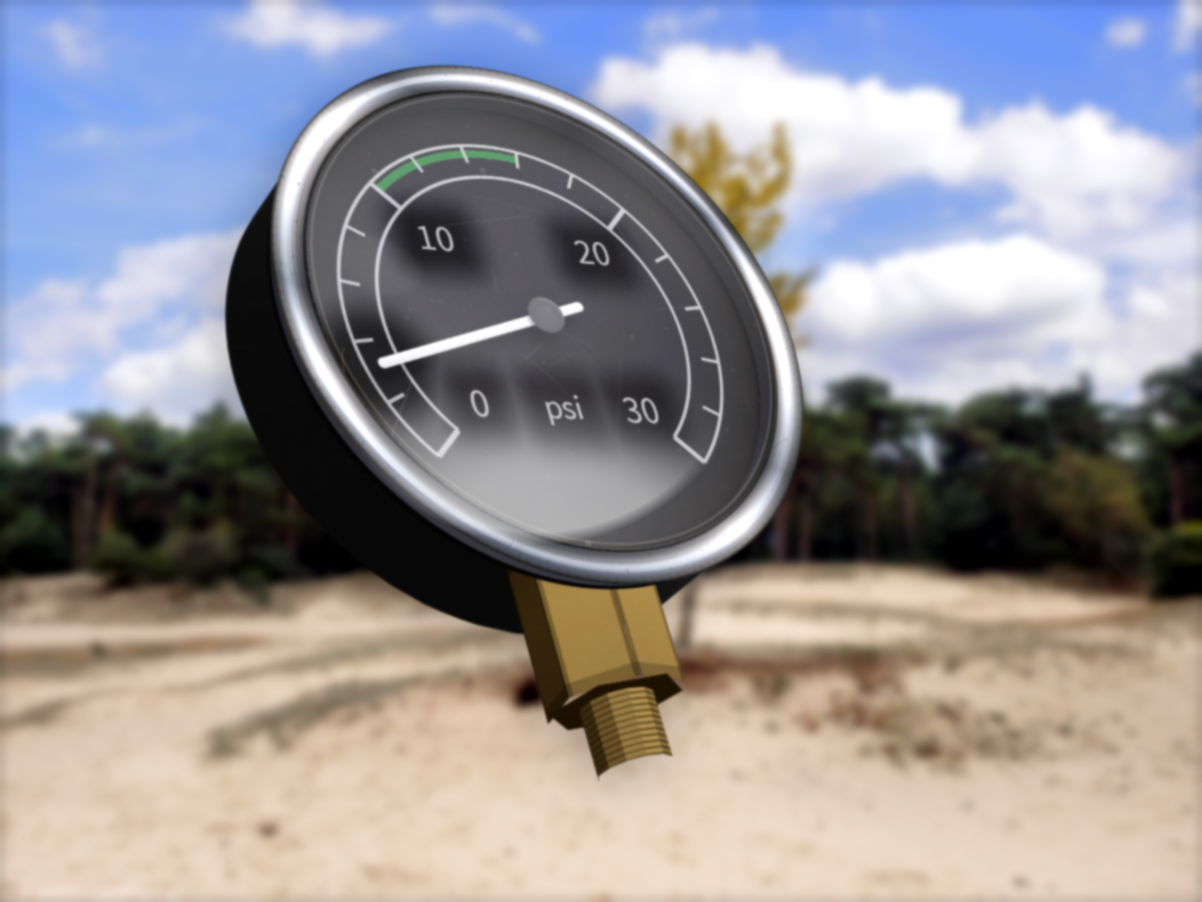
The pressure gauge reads **3** psi
